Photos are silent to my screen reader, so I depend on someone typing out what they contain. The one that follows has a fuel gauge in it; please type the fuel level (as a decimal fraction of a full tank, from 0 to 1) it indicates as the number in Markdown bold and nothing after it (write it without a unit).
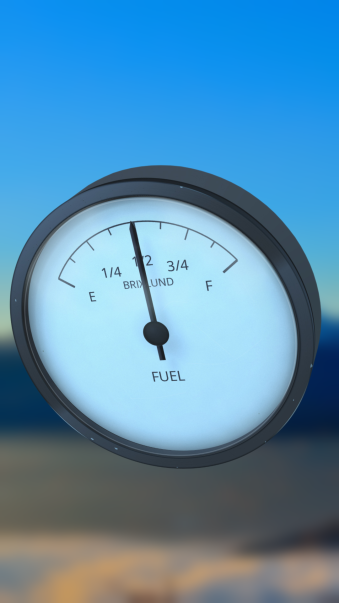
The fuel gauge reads **0.5**
